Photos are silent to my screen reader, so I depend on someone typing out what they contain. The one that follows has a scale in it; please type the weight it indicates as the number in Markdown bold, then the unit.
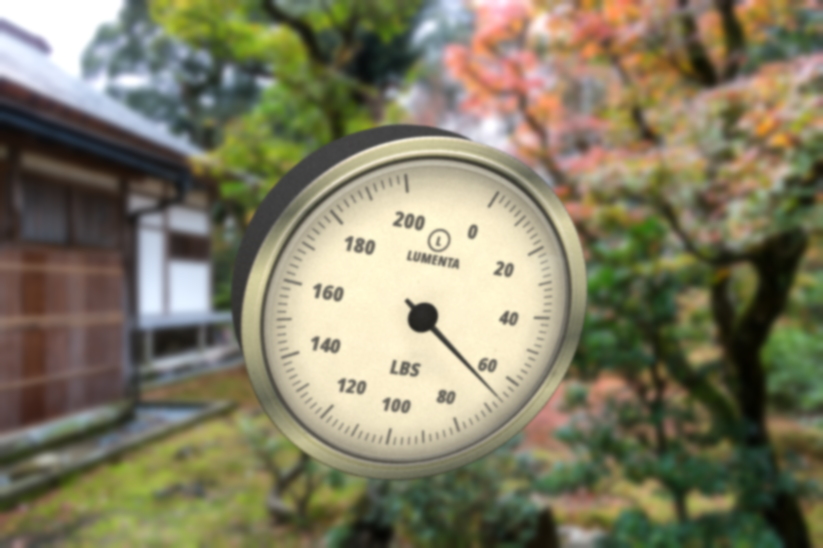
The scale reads **66** lb
